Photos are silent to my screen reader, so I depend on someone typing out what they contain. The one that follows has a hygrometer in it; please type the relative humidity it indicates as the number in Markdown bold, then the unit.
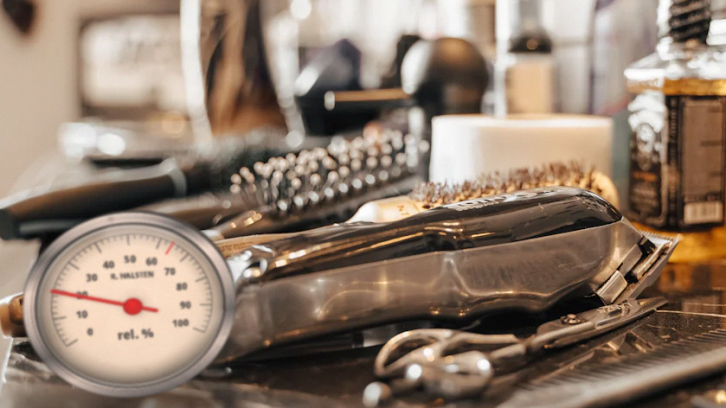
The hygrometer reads **20** %
